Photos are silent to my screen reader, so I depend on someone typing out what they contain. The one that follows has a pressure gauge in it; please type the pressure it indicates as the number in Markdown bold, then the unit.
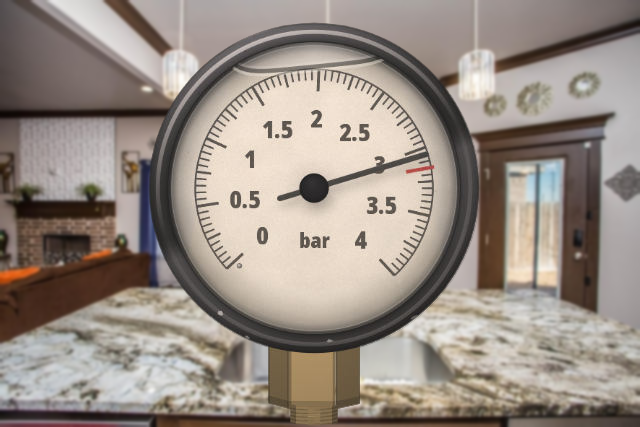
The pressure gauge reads **3.05** bar
